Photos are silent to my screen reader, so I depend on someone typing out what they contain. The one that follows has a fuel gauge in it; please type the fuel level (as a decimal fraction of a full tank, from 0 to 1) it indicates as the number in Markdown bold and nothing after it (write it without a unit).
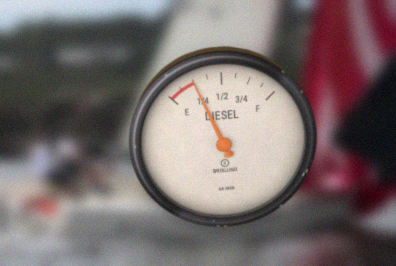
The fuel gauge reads **0.25**
